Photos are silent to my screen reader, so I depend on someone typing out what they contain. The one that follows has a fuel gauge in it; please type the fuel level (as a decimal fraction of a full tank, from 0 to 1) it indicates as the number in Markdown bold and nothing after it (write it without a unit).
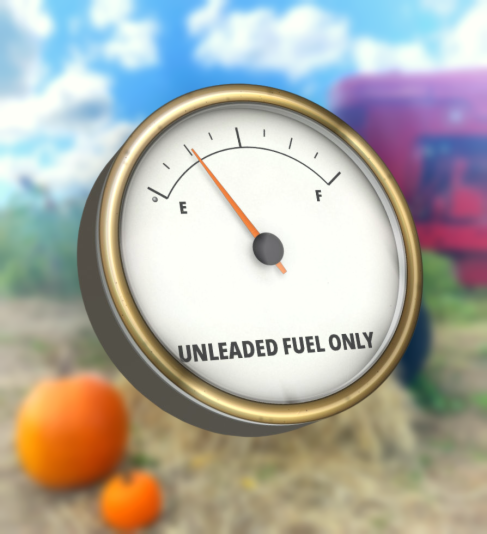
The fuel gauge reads **0.25**
